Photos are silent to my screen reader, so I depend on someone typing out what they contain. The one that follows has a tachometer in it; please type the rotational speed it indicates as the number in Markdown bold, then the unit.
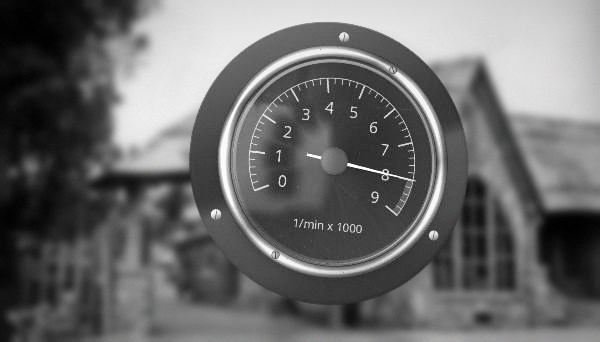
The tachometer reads **8000** rpm
